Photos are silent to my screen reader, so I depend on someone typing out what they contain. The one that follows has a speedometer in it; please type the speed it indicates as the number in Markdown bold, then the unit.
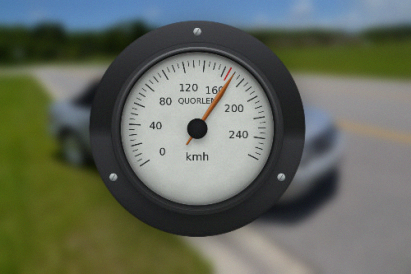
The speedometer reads **170** km/h
